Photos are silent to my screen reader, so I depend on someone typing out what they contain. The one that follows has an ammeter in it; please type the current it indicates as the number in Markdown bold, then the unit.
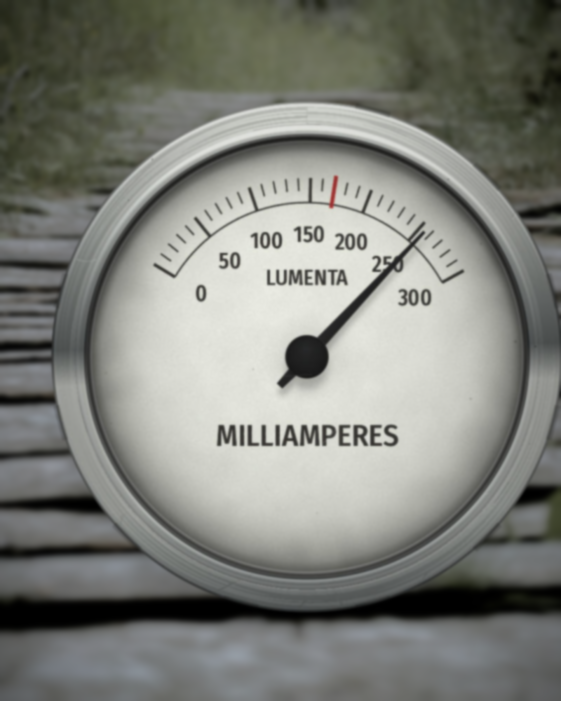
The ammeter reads **255** mA
